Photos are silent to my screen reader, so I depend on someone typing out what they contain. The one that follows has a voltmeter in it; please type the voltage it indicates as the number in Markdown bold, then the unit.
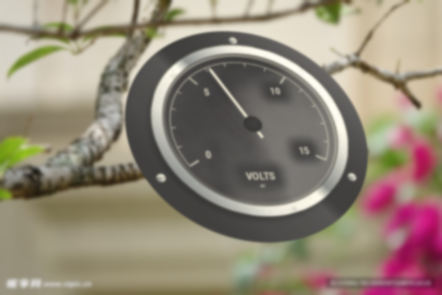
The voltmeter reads **6** V
